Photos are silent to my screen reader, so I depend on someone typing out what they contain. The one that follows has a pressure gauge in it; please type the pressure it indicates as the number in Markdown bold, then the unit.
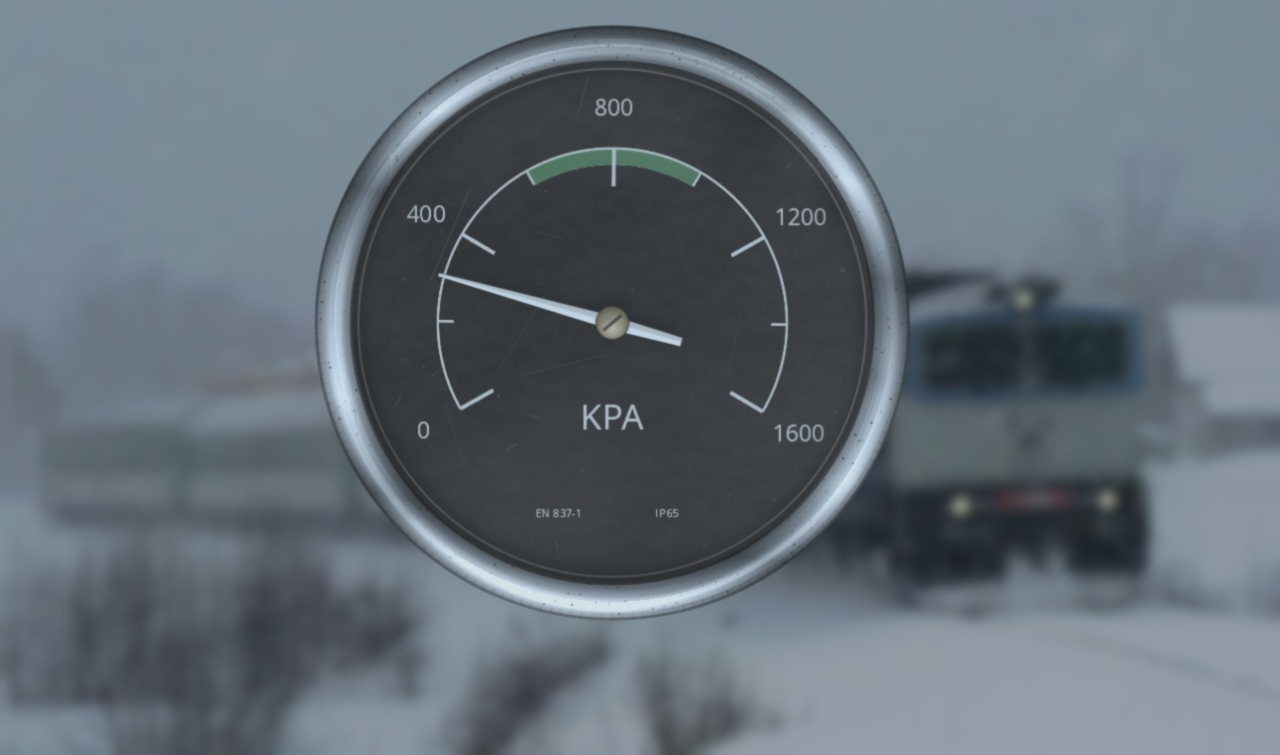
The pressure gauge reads **300** kPa
